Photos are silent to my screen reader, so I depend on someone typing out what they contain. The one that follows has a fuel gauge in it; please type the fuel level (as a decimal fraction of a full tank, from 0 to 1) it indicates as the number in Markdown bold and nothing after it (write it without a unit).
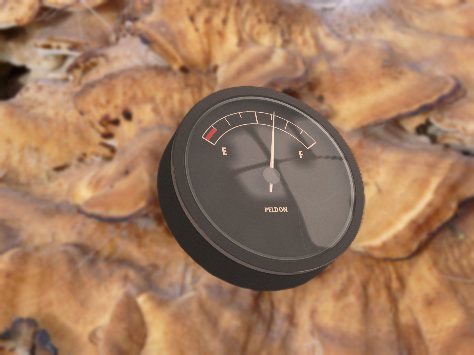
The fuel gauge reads **0.625**
